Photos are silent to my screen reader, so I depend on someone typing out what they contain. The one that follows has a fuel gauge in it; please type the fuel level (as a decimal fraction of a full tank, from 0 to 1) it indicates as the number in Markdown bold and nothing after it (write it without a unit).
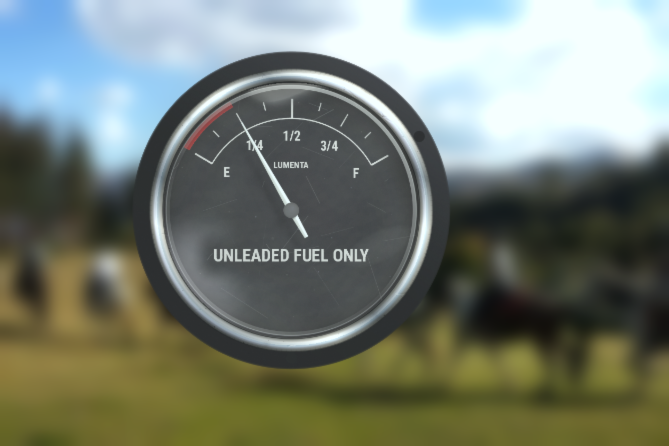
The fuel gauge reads **0.25**
